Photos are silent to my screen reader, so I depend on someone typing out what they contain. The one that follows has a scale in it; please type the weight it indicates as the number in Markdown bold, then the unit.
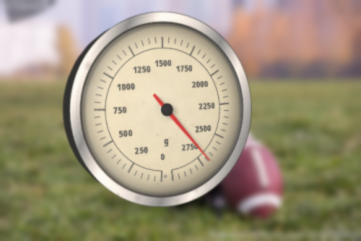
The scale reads **2700** g
